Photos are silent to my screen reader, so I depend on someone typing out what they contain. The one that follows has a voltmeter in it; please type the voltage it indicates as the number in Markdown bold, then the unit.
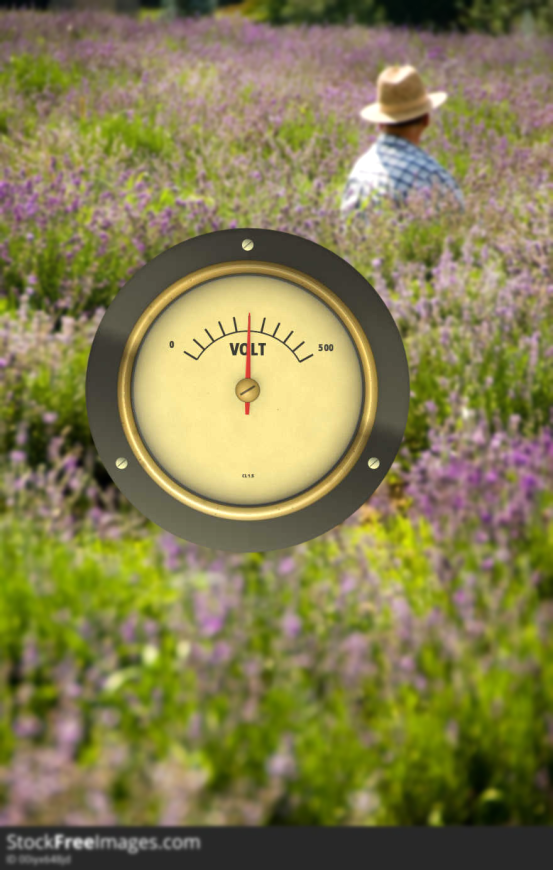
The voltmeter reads **250** V
